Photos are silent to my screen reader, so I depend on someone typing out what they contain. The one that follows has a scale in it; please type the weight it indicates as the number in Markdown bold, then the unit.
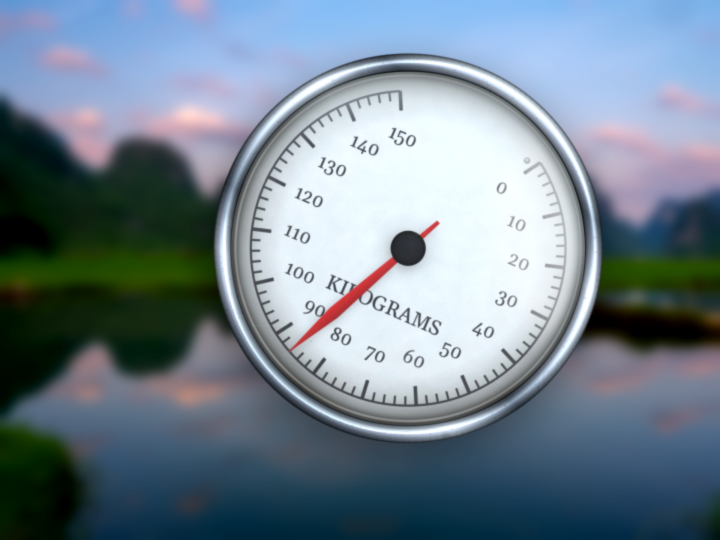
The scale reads **86** kg
